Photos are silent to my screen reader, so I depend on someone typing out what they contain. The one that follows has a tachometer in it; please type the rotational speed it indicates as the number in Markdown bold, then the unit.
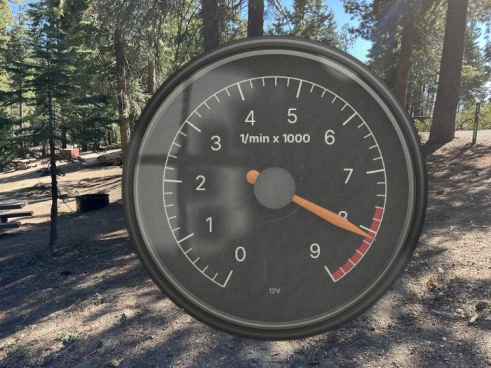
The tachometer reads **8100** rpm
